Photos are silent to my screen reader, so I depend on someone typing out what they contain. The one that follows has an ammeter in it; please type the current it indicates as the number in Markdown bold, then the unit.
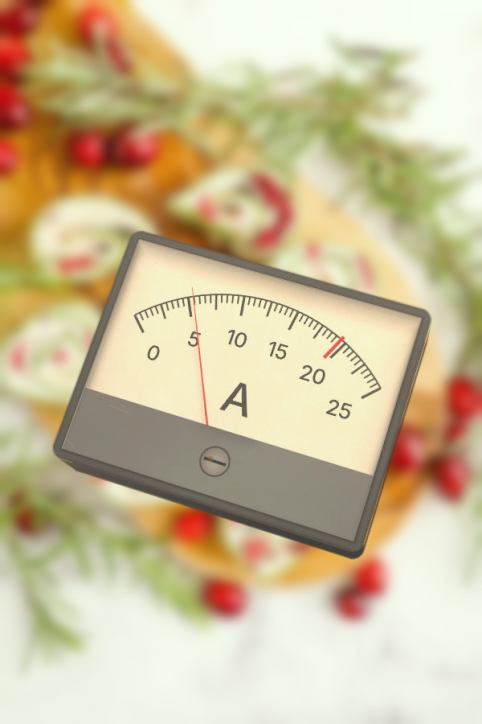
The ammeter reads **5.5** A
